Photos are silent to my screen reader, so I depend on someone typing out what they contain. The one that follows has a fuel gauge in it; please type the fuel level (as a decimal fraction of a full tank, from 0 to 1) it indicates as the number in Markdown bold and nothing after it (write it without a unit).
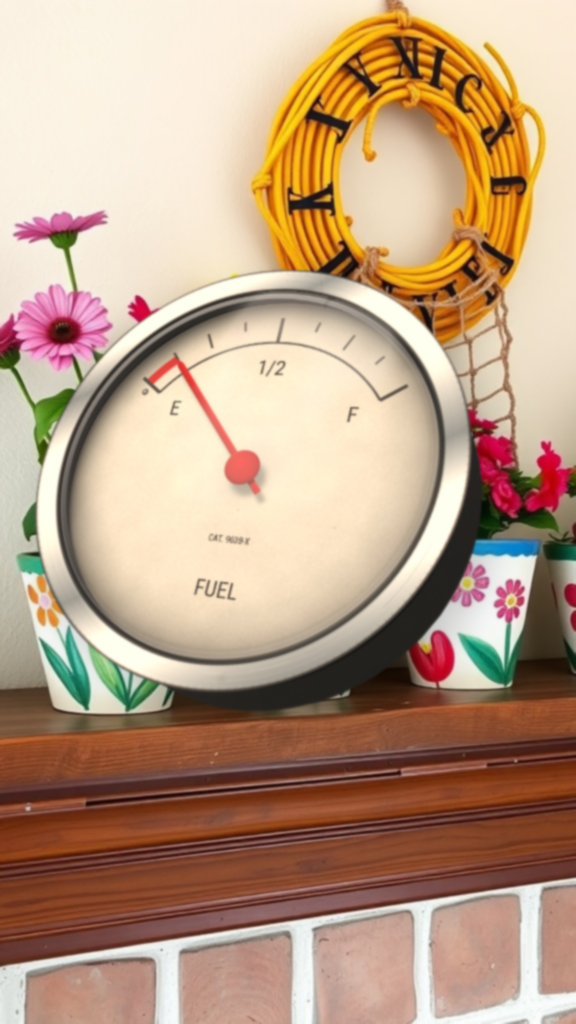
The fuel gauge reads **0.125**
